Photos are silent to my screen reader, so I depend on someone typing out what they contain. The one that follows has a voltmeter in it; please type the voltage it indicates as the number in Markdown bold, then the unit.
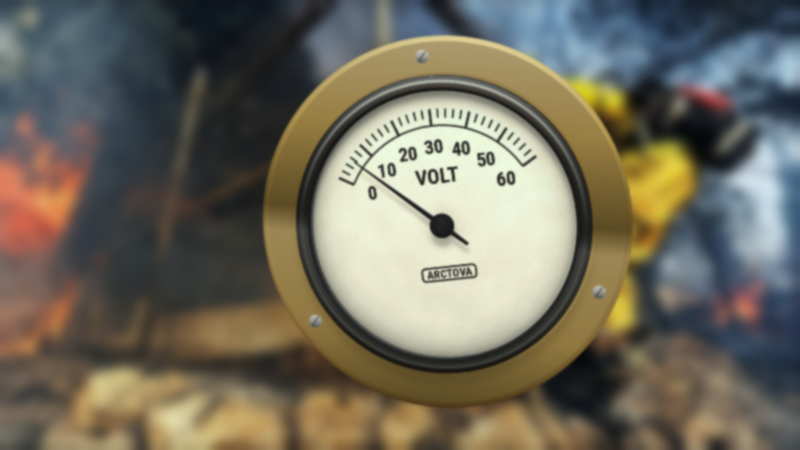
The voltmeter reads **6** V
